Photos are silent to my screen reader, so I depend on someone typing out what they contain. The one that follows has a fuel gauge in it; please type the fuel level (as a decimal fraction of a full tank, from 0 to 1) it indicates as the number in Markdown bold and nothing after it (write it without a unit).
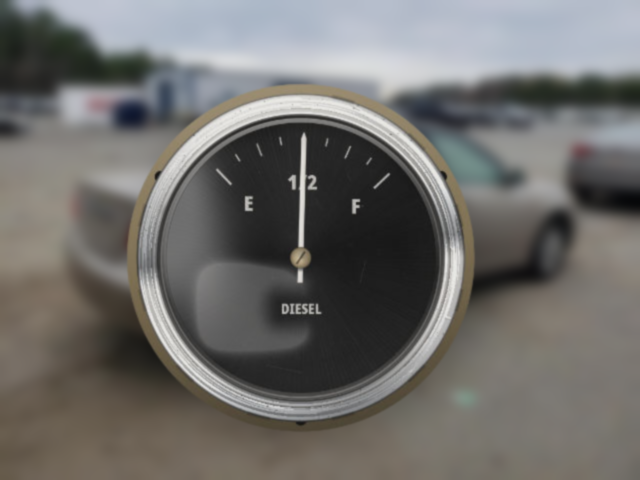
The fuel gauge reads **0.5**
